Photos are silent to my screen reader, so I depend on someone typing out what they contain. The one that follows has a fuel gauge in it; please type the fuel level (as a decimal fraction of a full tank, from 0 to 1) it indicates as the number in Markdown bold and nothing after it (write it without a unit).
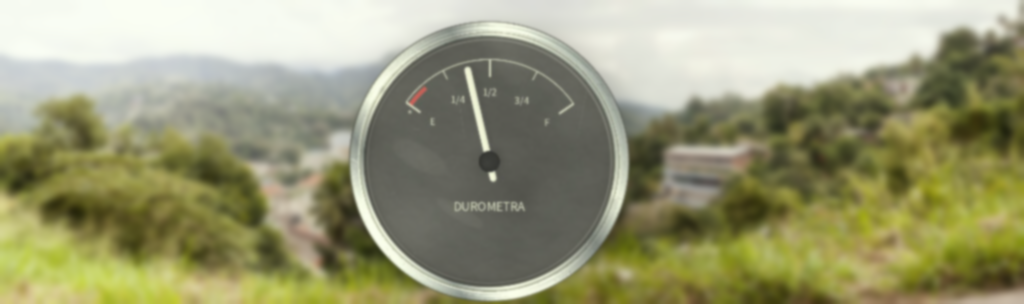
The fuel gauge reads **0.375**
